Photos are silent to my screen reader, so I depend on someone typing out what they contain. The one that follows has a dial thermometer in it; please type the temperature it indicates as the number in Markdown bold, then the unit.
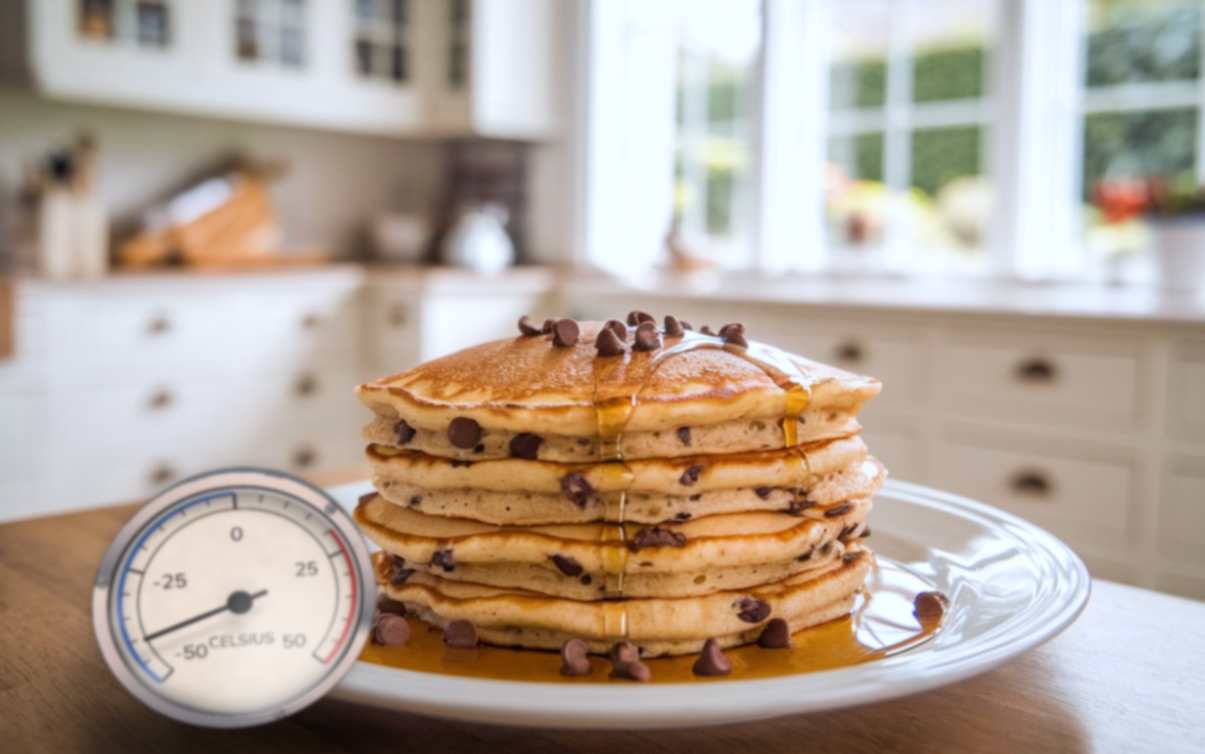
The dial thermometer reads **-40** °C
